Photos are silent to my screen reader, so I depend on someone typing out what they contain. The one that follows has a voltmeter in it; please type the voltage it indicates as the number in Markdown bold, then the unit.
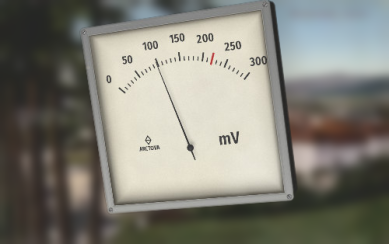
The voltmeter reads **100** mV
